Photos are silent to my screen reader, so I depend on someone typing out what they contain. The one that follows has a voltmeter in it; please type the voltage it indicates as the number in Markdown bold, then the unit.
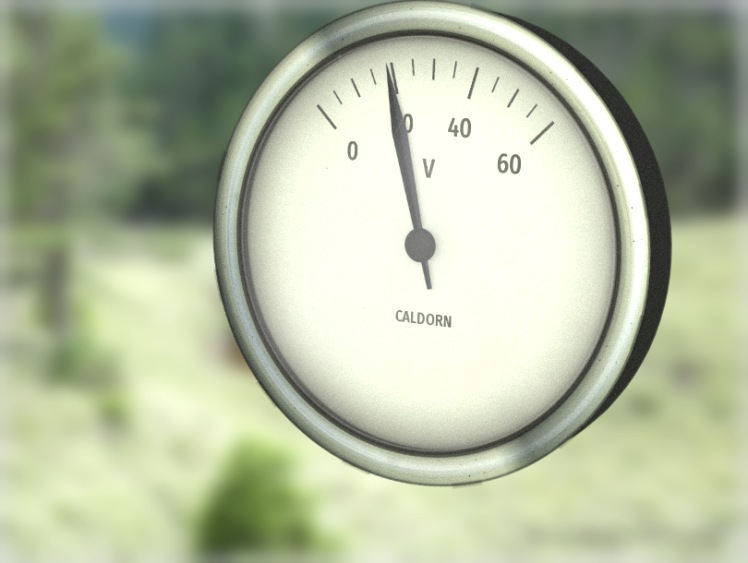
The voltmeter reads **20** V
